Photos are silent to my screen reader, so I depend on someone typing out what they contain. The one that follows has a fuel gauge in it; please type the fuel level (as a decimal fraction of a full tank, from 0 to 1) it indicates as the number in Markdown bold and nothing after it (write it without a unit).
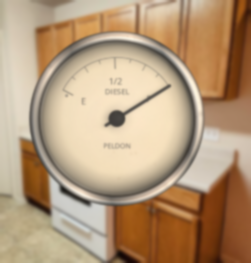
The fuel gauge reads **1**
